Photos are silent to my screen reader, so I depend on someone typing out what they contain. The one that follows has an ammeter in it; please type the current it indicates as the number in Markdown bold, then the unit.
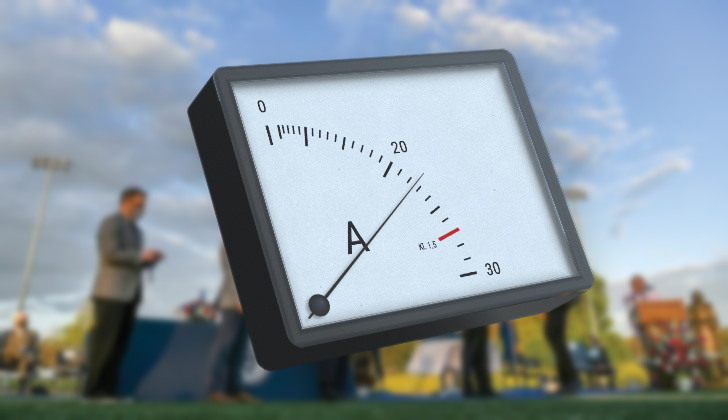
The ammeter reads **22.5** A
